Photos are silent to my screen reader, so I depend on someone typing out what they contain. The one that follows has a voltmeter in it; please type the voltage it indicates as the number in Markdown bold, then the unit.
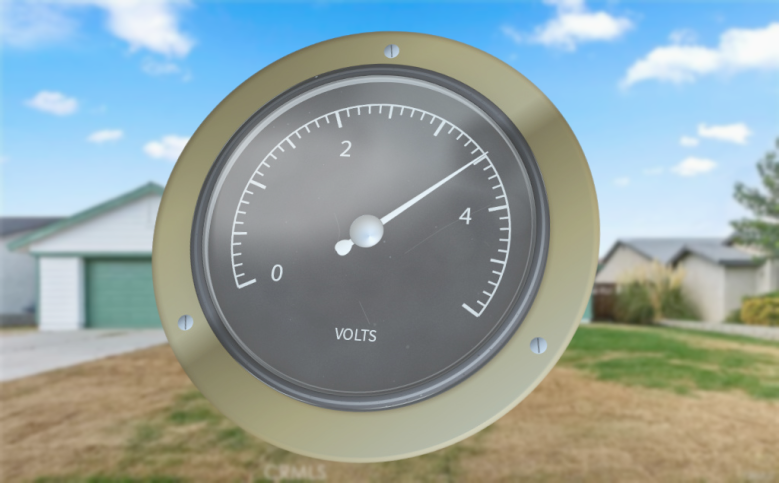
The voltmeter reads **3.5** V
